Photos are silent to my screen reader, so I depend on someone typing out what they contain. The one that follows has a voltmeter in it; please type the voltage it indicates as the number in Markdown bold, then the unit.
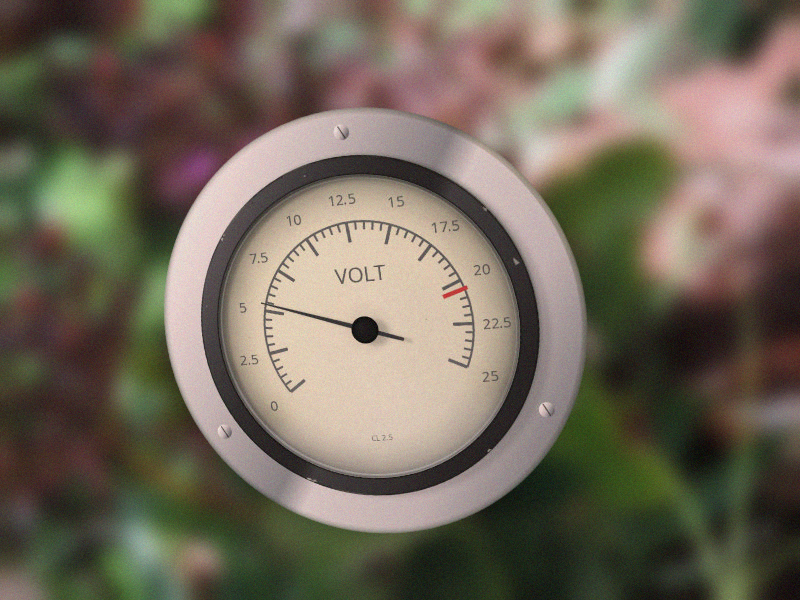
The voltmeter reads **5.5** V
